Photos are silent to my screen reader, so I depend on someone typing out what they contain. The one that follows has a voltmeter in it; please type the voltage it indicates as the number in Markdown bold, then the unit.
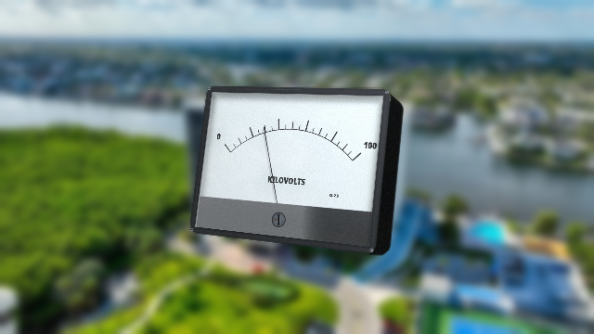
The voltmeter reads **30** kV
